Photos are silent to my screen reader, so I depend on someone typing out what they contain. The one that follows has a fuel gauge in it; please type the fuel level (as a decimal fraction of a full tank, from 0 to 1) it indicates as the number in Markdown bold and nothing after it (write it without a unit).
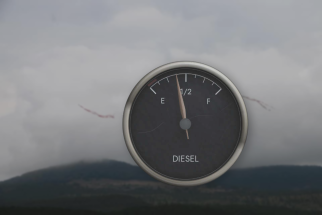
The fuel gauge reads **0.375**
